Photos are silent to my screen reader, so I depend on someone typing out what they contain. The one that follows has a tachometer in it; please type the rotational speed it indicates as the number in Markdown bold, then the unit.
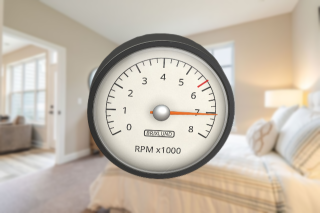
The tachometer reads **7000** rpm
